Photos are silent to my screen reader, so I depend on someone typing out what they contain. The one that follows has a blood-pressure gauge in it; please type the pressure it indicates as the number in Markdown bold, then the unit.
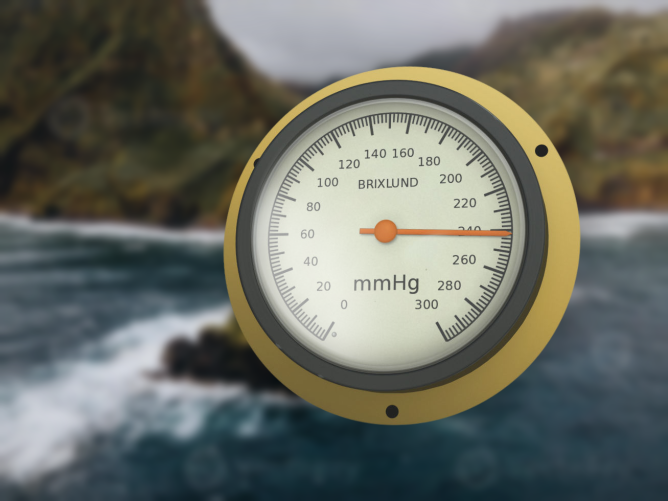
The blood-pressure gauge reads **242** mmHg
